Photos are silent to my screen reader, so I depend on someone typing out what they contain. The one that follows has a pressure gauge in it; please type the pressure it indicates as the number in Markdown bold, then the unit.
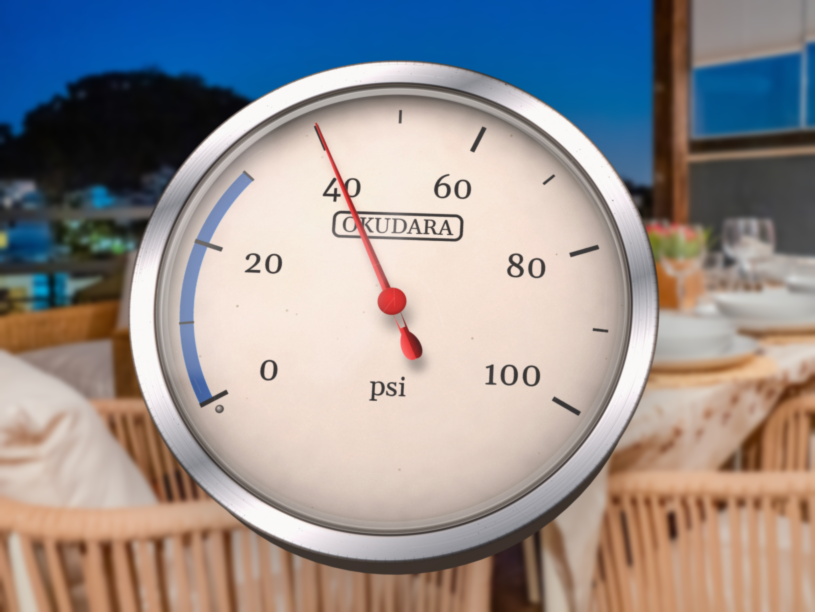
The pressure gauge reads **40** psi
